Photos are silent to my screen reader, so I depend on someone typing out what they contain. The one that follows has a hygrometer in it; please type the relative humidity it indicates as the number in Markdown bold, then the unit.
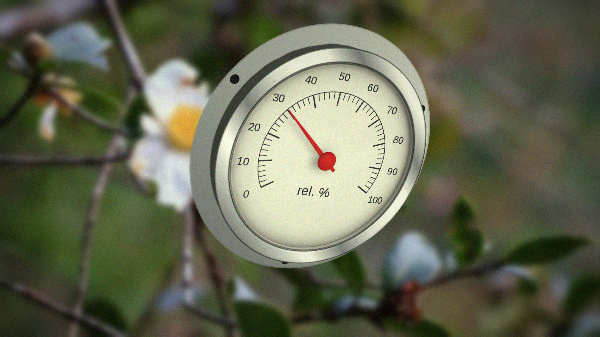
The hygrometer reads **30** %
